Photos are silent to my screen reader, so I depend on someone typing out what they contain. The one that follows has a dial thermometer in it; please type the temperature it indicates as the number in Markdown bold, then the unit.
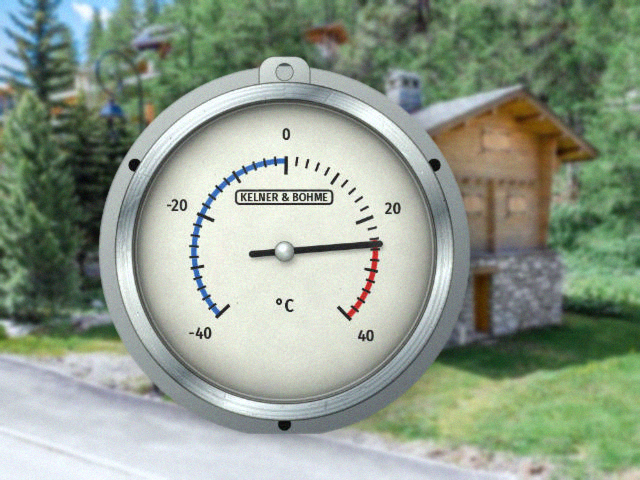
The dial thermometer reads **25** °C
